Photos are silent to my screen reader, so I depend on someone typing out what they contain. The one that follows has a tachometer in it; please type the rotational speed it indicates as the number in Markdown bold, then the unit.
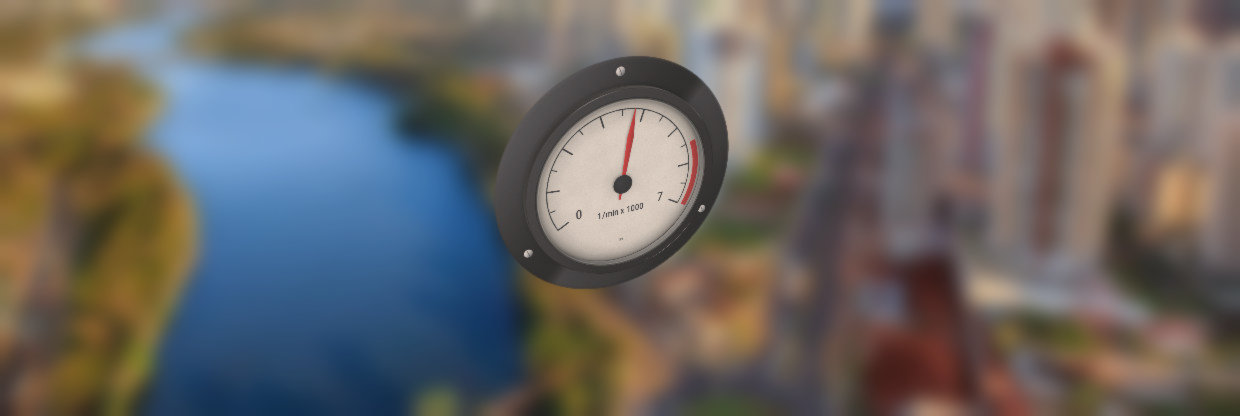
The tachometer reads **3750** rpm
